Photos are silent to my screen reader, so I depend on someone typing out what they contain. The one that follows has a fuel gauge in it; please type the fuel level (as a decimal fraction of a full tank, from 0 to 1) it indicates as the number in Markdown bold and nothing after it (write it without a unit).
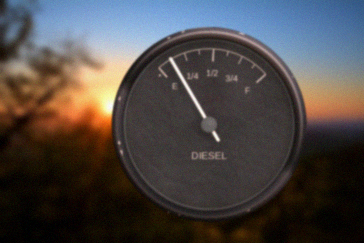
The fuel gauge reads **0.125**
